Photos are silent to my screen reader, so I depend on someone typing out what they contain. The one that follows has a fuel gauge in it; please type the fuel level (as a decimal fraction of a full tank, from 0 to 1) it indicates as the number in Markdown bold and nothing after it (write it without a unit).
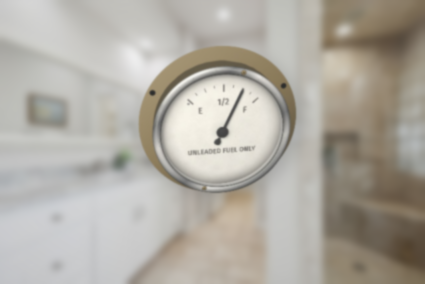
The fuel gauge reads **0.75**
